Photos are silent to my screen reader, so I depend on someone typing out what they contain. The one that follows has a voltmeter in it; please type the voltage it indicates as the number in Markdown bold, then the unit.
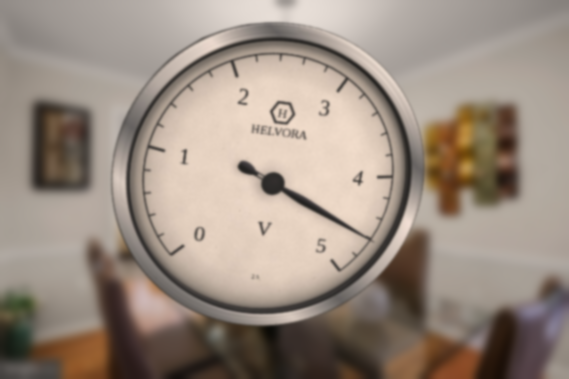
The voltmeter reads **4.6** V
